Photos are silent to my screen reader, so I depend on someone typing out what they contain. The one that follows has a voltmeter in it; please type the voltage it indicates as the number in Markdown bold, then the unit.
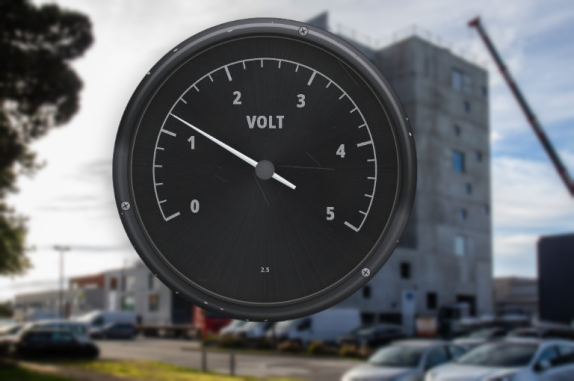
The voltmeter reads **1.2** V
